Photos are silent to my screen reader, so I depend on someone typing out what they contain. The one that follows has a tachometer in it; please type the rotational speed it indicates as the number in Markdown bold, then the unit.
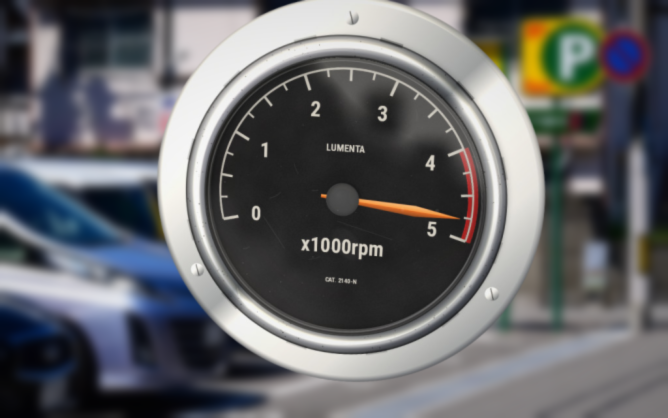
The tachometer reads **4750** rpm
